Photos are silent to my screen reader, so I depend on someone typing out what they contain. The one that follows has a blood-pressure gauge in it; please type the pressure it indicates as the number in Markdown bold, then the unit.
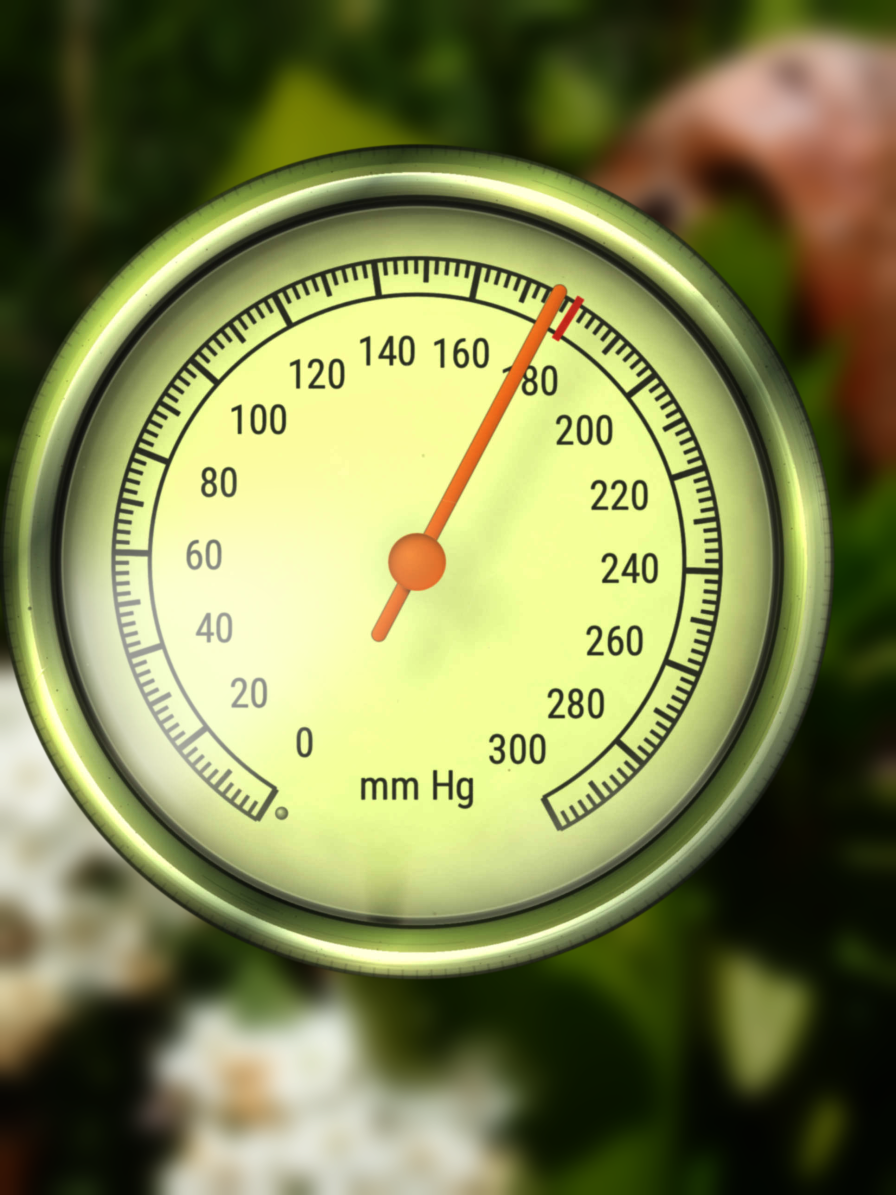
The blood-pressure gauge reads **176** mmHg
